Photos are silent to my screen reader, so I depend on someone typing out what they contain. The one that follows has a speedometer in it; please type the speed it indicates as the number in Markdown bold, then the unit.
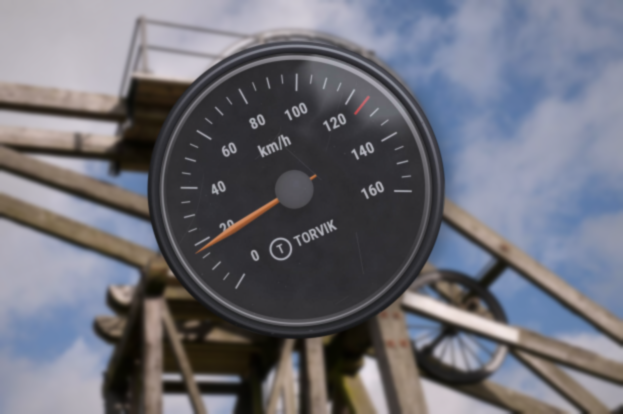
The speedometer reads **17.5** km/h
